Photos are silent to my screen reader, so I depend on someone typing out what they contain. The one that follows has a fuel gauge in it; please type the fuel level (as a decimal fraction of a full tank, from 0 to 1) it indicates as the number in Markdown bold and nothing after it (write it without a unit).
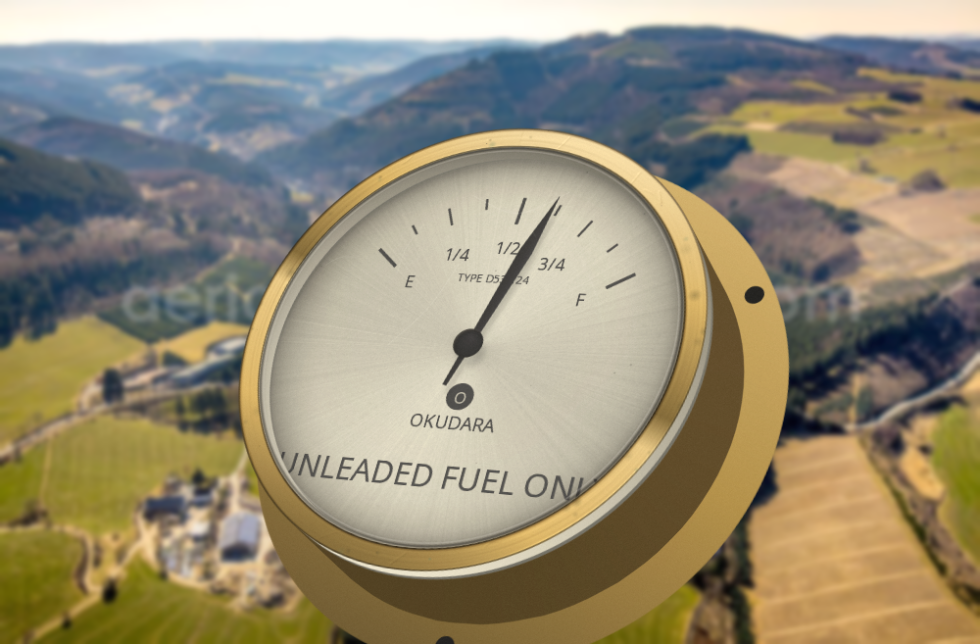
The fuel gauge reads **0.625**
